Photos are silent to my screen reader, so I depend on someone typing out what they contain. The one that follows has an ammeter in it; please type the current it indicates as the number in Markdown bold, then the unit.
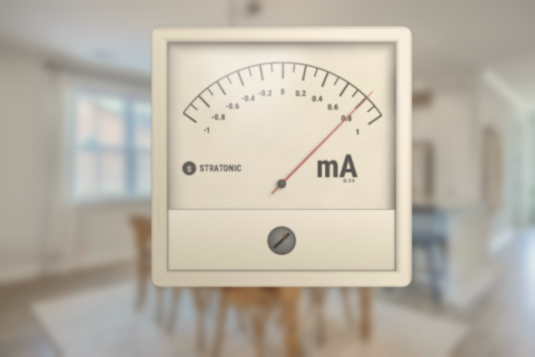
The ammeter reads **0.8** mA
